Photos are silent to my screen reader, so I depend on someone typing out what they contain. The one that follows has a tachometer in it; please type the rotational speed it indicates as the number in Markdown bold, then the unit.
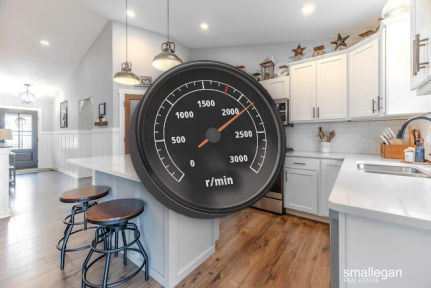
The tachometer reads **2150** rpm
